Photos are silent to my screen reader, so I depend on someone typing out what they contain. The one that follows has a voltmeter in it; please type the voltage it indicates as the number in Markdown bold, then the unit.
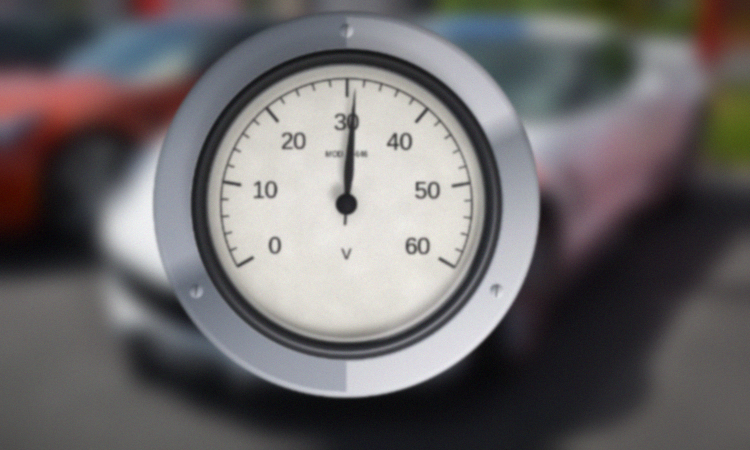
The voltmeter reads **31** V
